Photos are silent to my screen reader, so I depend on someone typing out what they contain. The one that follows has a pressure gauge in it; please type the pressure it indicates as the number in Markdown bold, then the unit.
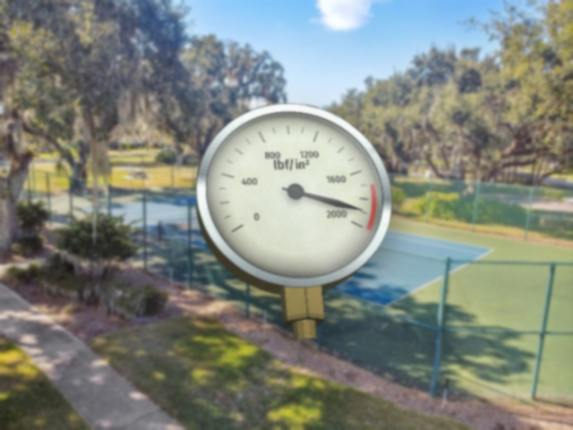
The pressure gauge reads **1900** psi
